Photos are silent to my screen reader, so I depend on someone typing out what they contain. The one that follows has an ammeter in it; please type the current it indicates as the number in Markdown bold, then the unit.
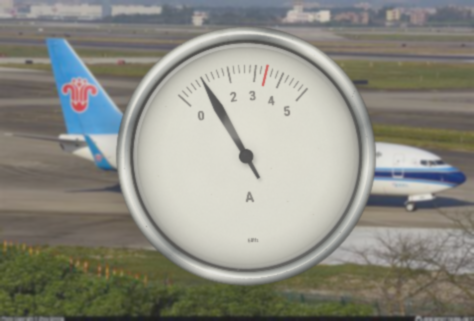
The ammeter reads **1** A
